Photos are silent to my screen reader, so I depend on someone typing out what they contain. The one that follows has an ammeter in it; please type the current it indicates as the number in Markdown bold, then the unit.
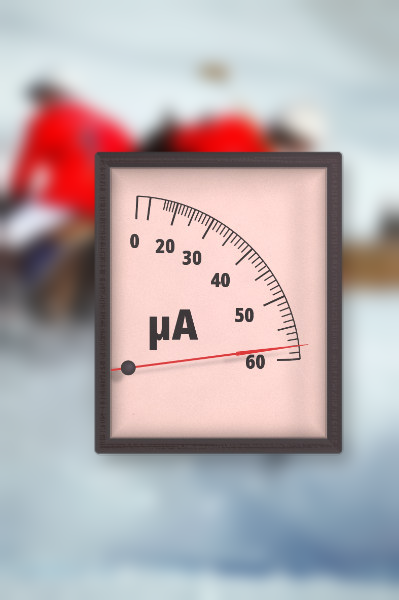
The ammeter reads **58** µA
